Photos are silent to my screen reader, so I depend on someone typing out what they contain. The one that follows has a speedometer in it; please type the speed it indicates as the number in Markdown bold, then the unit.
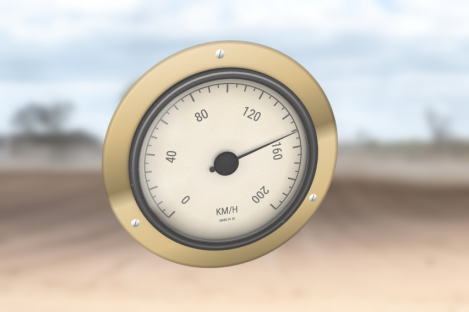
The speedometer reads **150** km/h
